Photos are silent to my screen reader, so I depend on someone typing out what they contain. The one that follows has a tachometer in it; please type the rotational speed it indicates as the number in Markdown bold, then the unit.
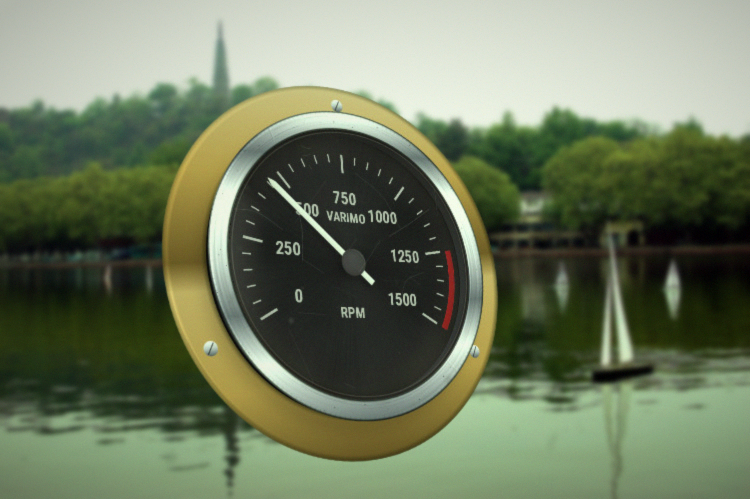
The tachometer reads **450** rpm
